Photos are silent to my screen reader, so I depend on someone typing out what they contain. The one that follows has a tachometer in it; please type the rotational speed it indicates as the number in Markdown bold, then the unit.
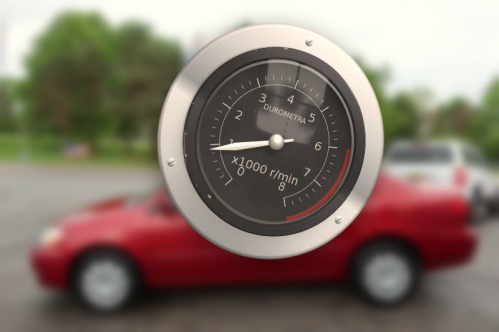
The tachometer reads **900** rpm
